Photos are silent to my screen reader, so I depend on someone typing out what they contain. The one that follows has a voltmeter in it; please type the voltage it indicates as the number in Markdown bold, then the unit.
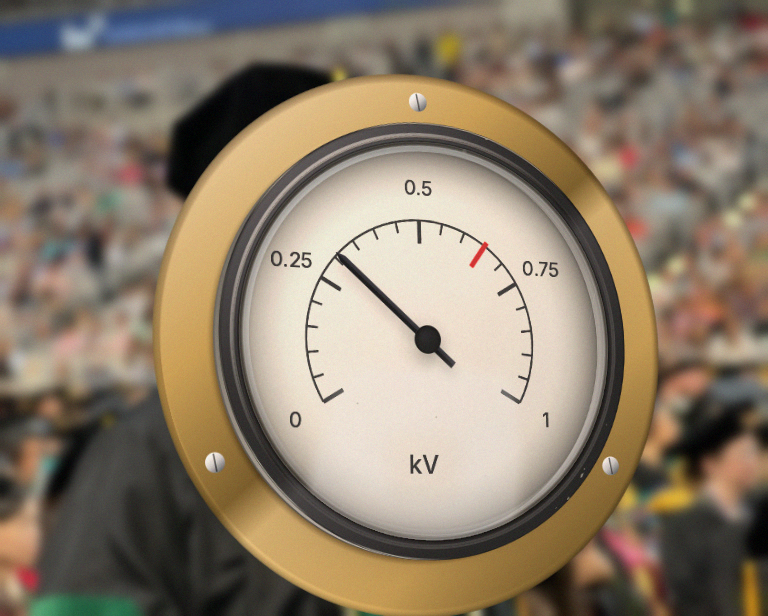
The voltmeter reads **0.3** kV
